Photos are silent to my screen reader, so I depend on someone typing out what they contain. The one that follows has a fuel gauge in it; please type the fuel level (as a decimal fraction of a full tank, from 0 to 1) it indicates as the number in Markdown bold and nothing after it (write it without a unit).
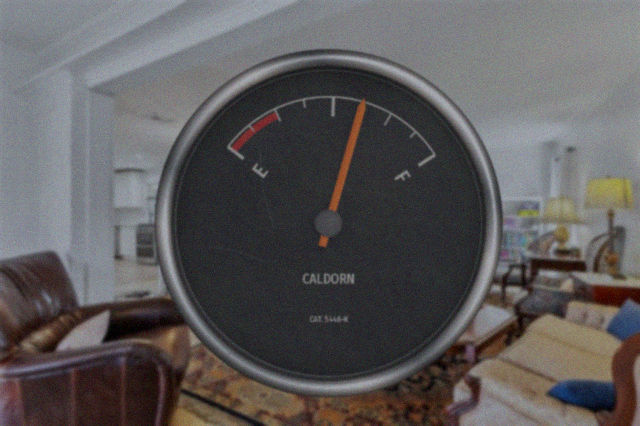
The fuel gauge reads **0.625**
